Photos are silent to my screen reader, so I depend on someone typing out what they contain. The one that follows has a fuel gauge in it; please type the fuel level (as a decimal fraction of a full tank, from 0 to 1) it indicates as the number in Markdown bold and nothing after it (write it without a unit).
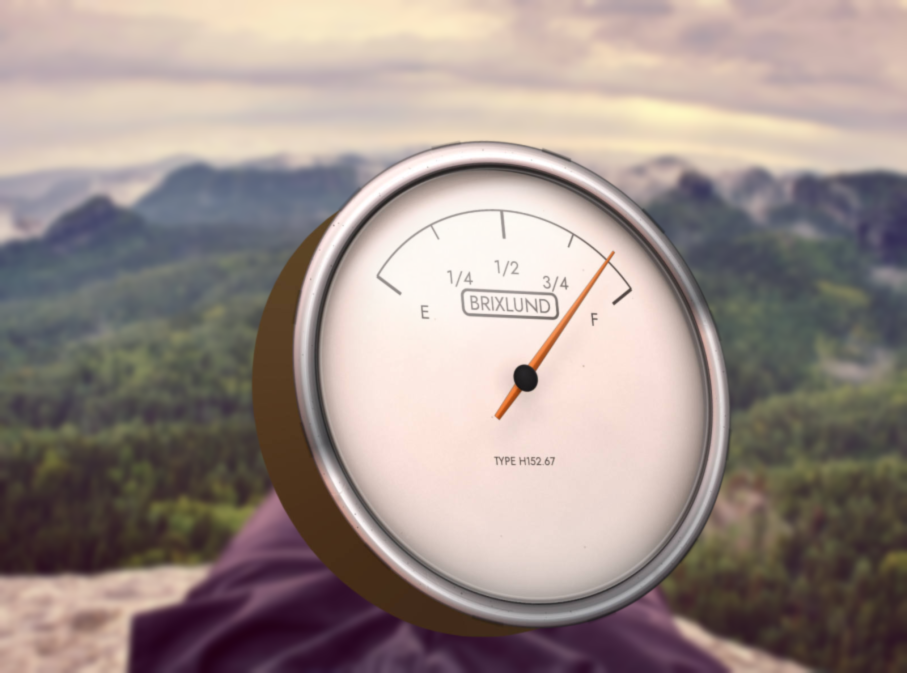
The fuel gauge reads **0.875**
